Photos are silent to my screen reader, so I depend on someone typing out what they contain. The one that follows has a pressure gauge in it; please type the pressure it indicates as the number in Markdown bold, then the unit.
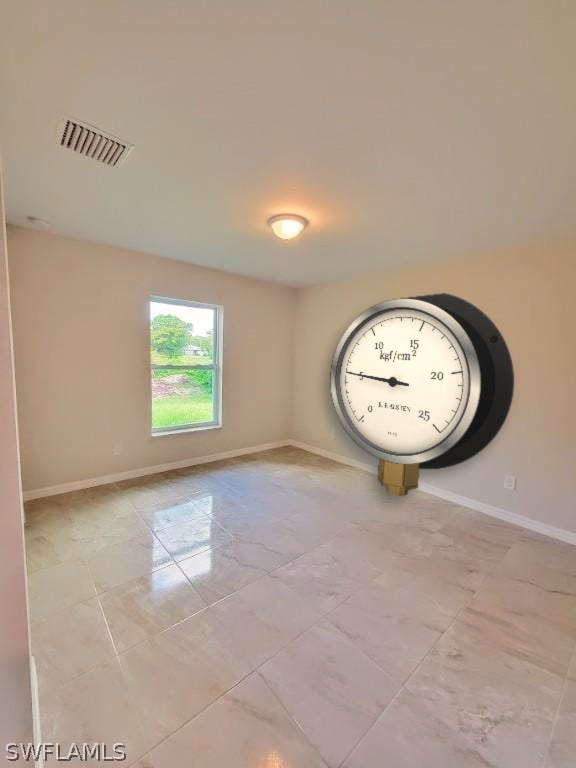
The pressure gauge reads **5** kg/cm²
